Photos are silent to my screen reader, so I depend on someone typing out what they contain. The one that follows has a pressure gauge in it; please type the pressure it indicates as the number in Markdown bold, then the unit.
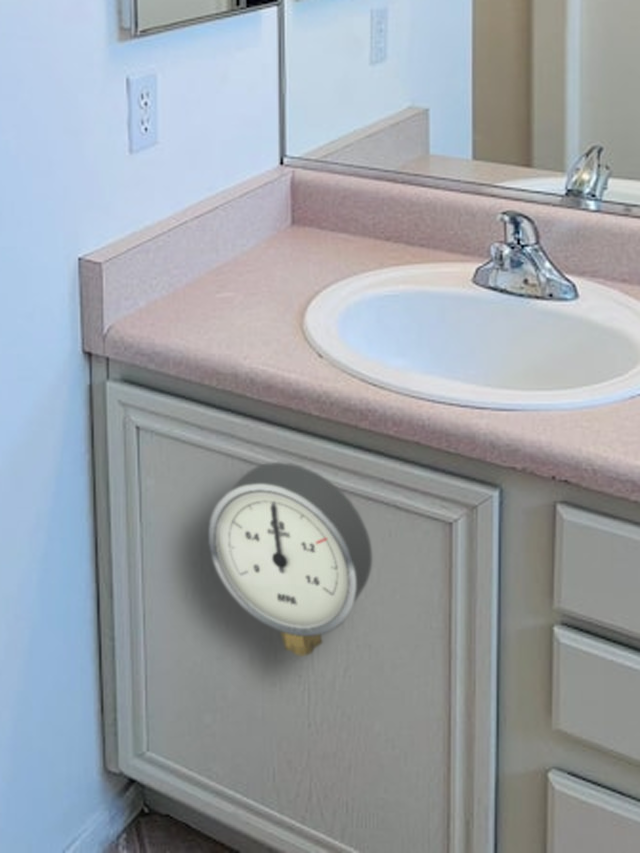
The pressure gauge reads **0.8** MPa
